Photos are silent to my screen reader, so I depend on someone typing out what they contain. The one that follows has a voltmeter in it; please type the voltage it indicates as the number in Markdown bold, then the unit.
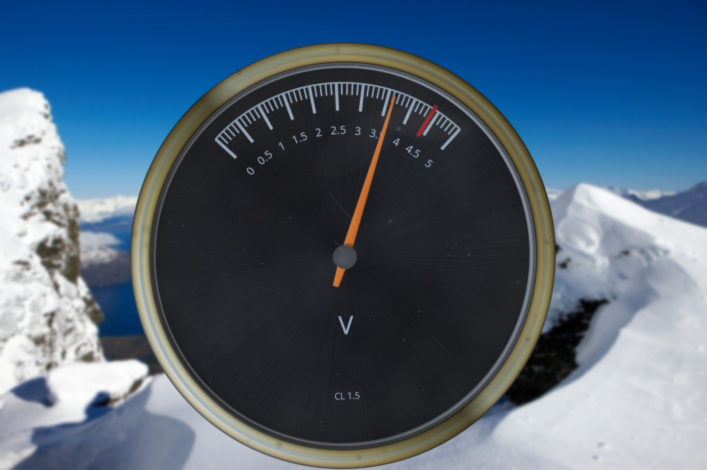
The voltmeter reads **3.6** V
